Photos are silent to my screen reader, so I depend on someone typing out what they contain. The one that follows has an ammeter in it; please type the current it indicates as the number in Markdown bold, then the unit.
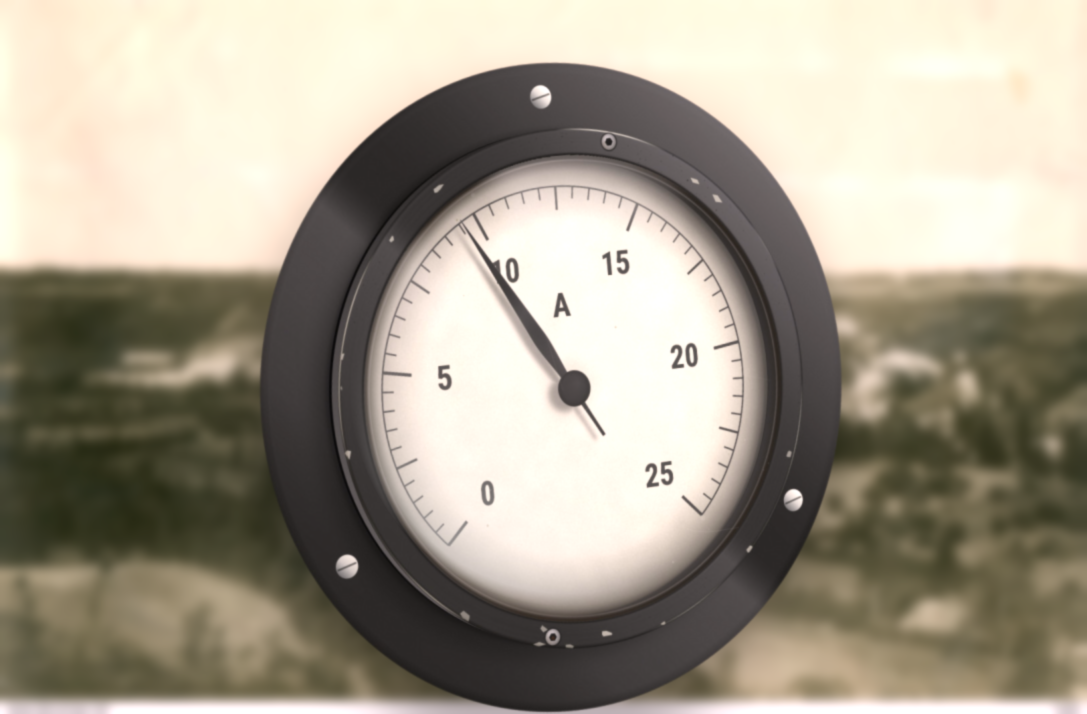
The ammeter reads **9.5** A
